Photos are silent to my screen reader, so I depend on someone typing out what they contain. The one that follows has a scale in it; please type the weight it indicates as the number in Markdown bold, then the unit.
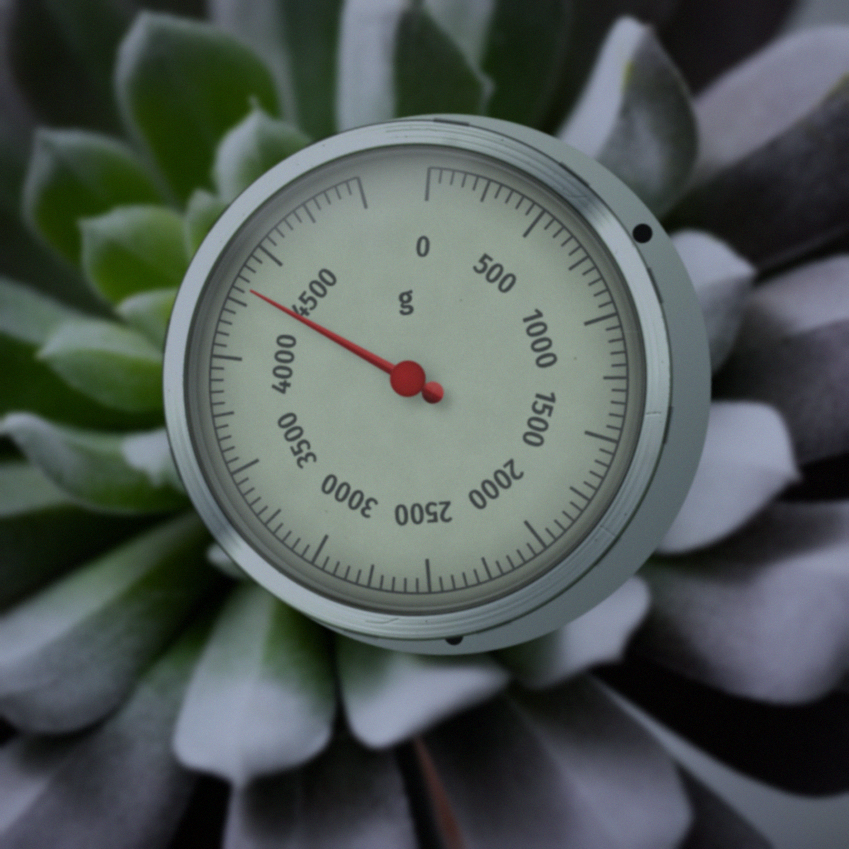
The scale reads **4325** g
